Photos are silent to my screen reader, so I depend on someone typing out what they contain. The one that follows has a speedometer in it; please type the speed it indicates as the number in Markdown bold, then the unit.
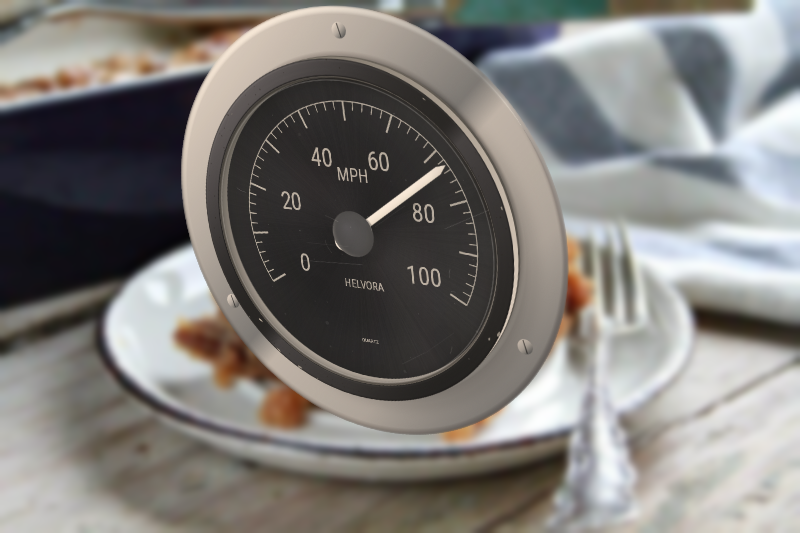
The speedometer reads **73** mph
